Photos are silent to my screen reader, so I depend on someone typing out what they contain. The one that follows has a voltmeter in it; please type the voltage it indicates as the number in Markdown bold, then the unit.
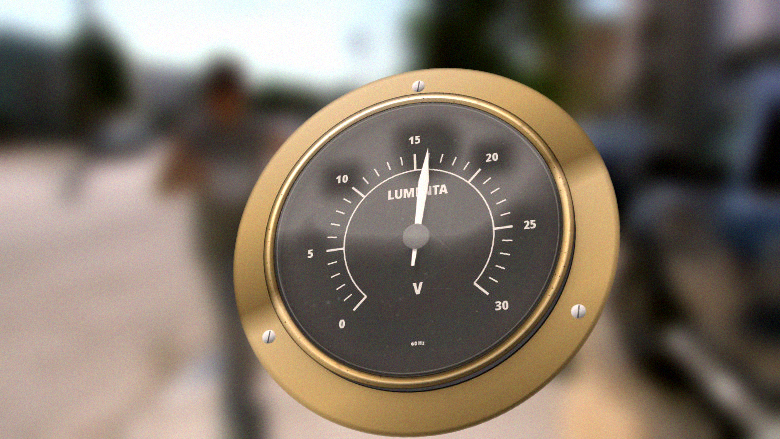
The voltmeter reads **16** V
